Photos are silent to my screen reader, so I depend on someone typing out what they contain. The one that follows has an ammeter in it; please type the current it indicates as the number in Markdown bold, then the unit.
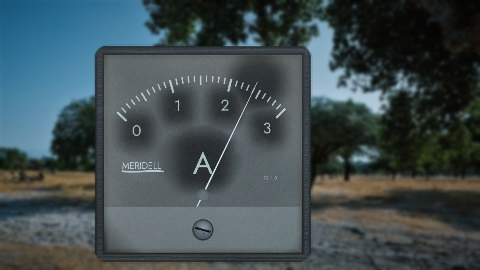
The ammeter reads **2.4** A
